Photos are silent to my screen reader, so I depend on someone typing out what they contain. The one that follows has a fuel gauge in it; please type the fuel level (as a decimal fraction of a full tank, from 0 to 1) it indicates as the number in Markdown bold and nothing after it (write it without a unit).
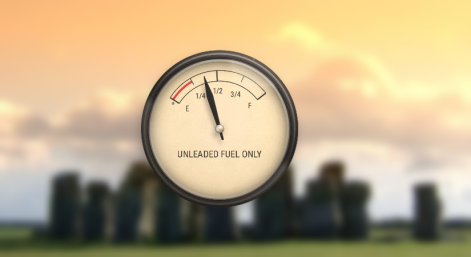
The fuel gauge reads **0.375**
